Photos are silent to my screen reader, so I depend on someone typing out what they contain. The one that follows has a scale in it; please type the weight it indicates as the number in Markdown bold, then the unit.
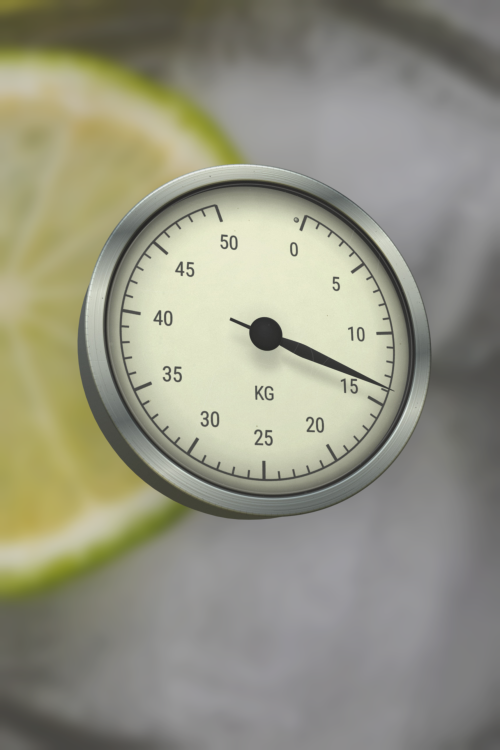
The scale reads **14** kg
